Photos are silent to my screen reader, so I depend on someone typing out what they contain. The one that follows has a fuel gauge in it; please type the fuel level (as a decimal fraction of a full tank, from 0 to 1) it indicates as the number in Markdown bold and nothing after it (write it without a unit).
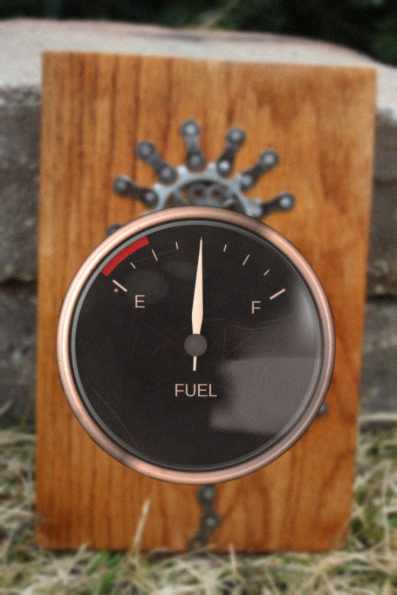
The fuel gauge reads **0.5**
